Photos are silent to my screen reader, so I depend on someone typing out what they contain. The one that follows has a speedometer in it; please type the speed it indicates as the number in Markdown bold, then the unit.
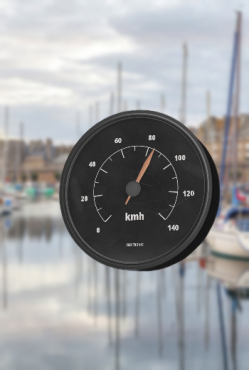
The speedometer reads **85** km/h
